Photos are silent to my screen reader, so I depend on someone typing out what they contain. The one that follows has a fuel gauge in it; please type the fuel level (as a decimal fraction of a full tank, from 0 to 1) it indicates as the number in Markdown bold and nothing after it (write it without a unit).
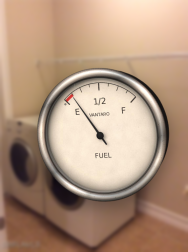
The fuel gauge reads **0.125**
